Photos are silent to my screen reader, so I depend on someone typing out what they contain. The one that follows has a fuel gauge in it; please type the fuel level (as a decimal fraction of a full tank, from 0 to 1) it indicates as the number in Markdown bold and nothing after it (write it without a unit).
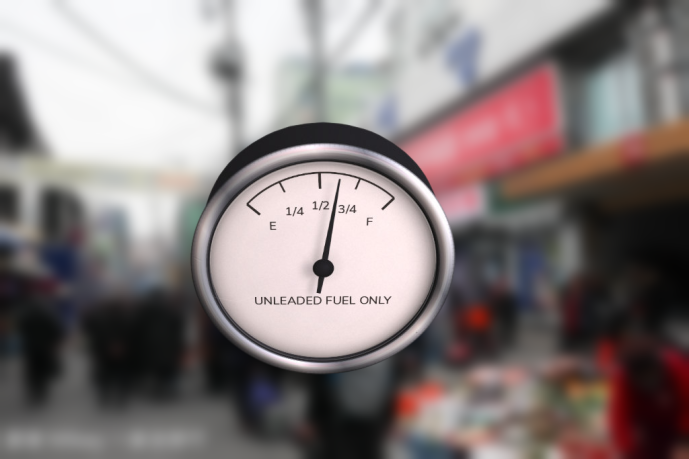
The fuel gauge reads **0.625**
